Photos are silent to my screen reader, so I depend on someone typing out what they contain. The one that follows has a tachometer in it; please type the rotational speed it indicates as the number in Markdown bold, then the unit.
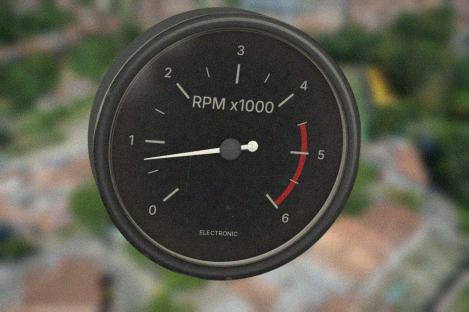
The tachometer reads **750** rpm
